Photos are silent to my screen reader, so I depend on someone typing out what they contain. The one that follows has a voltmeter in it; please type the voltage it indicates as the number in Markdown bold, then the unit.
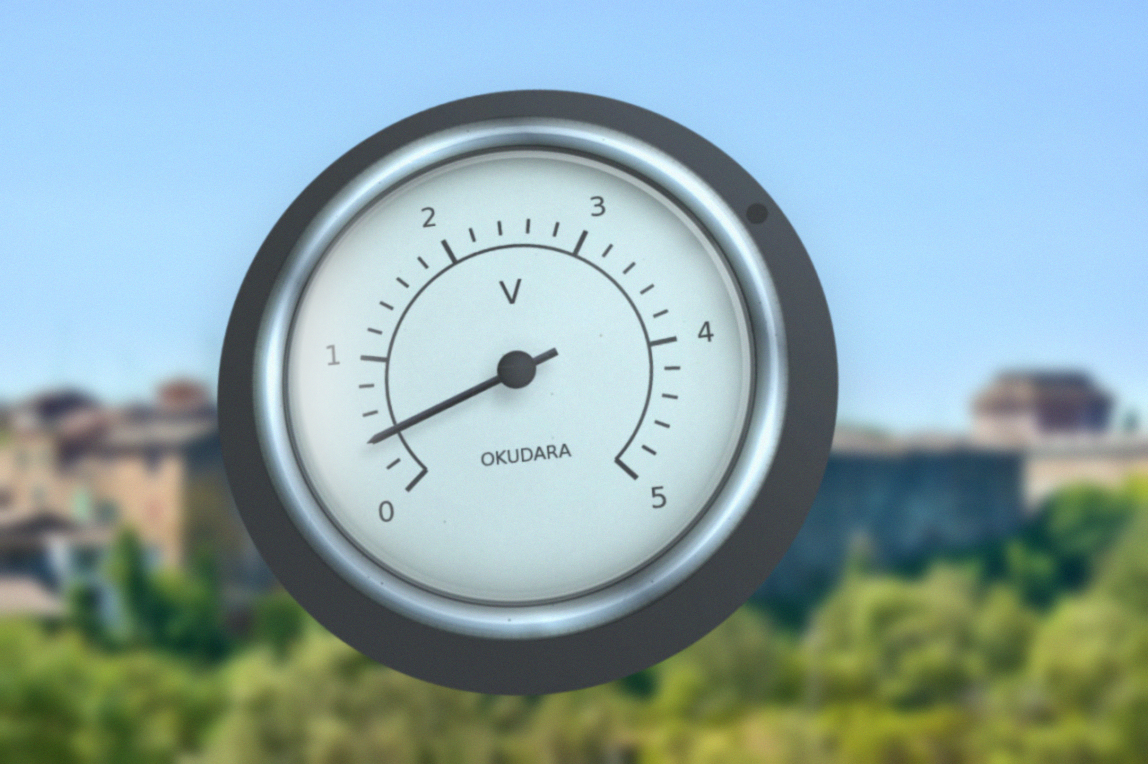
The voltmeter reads **0.4** V
